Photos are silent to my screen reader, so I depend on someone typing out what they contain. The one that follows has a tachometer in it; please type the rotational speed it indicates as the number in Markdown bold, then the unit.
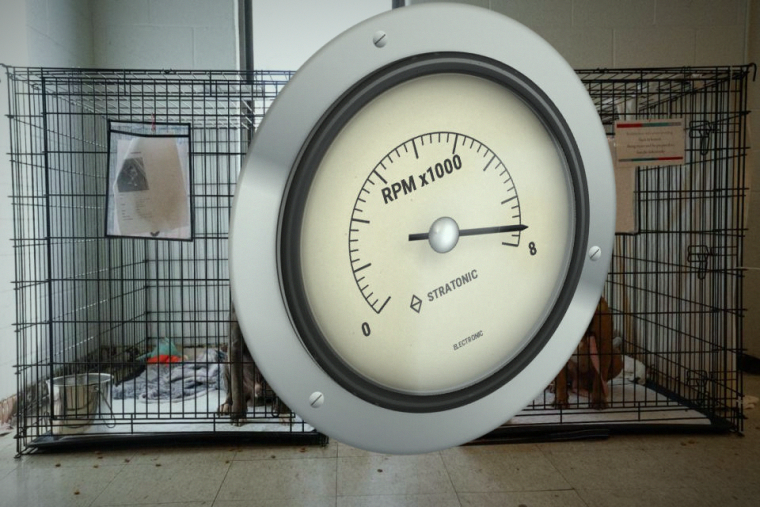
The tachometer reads **7600** rpm
